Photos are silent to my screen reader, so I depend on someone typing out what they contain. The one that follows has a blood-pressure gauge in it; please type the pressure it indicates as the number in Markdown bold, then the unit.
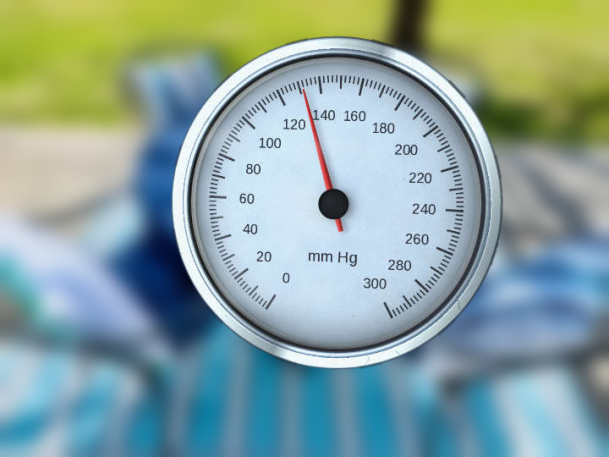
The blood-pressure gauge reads **132** mmHg
